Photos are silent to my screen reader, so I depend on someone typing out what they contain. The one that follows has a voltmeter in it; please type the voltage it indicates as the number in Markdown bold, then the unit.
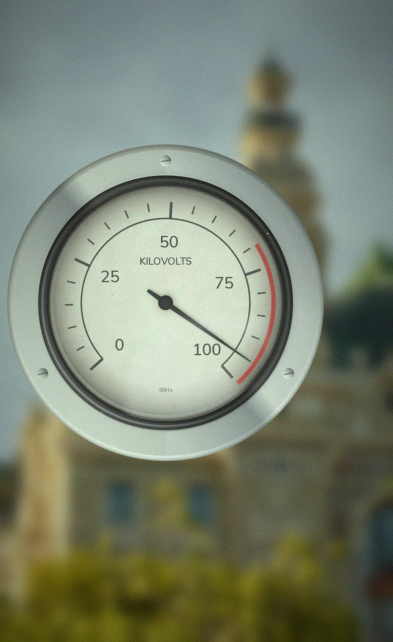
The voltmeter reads **95** kV
